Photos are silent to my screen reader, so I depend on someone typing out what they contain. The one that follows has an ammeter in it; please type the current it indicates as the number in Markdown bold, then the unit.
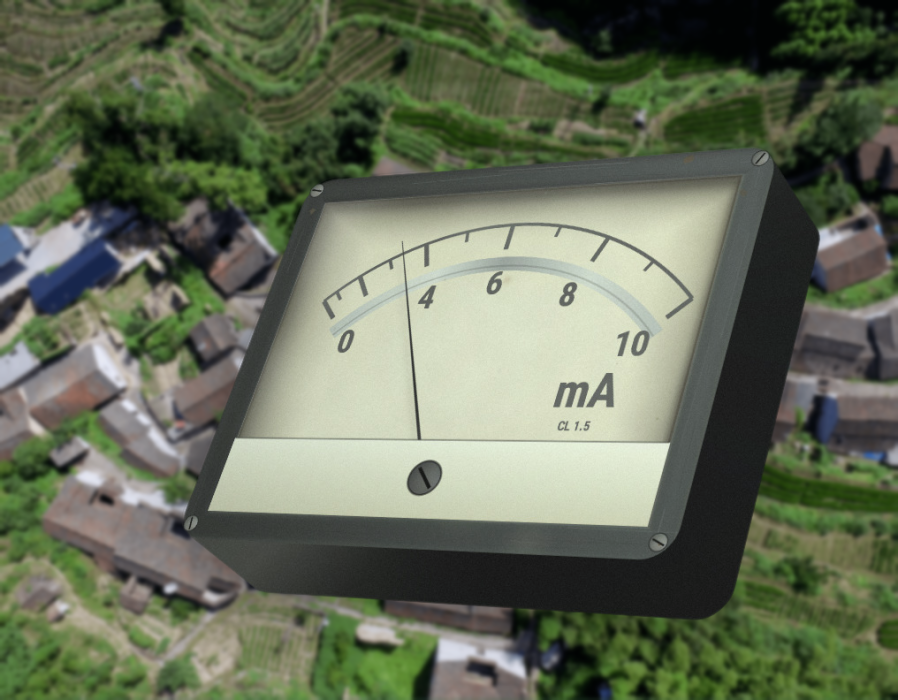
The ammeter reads **3.5** mA
